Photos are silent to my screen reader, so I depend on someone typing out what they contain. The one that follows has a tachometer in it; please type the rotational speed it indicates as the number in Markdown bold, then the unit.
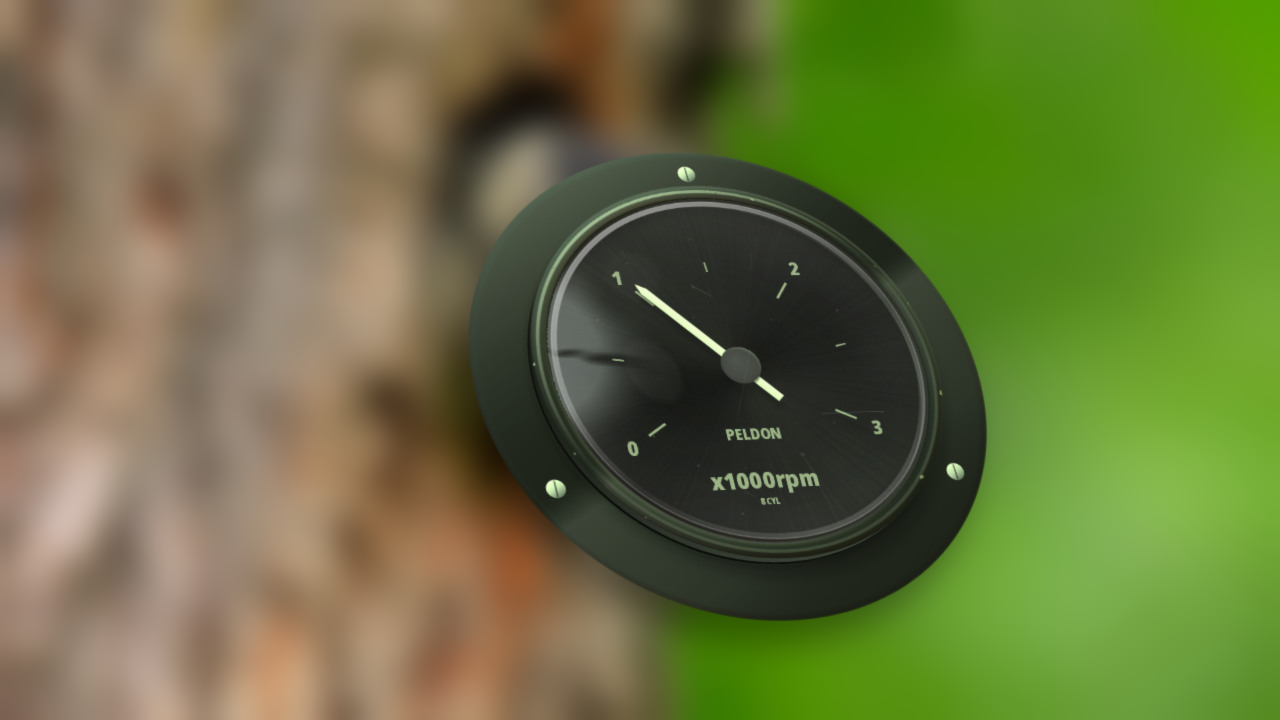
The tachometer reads **1000** rpm
